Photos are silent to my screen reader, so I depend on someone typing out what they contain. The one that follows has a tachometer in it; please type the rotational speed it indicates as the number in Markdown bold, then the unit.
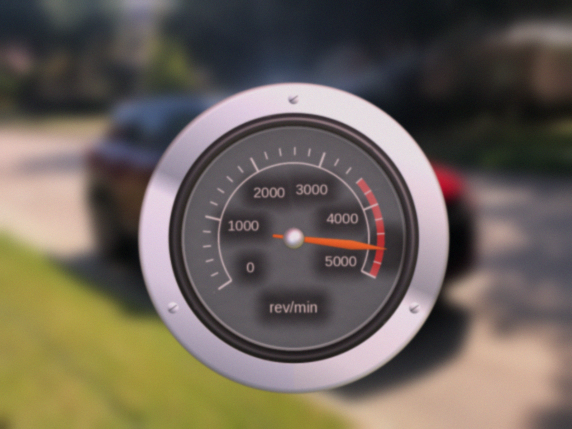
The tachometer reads **4600** rpm
